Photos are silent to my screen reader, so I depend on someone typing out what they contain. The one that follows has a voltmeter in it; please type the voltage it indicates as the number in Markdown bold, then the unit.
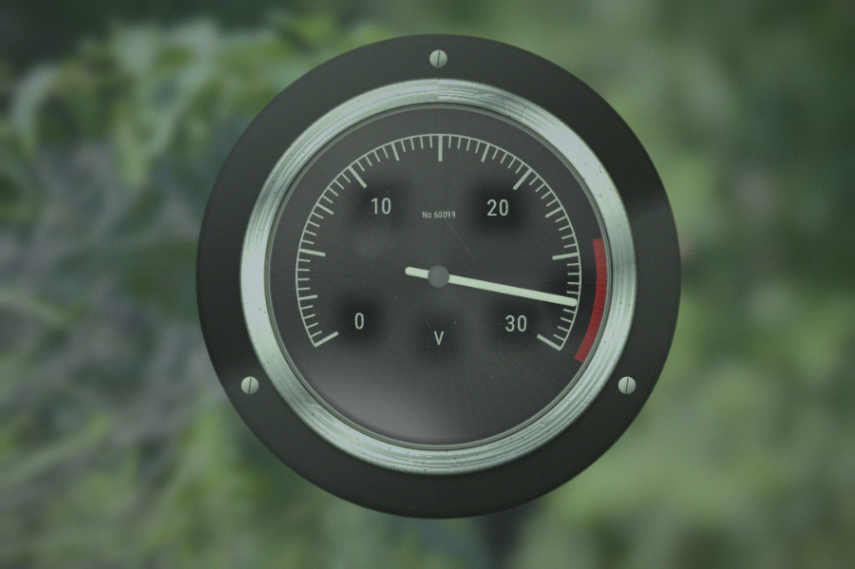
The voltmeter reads **27.5** V
